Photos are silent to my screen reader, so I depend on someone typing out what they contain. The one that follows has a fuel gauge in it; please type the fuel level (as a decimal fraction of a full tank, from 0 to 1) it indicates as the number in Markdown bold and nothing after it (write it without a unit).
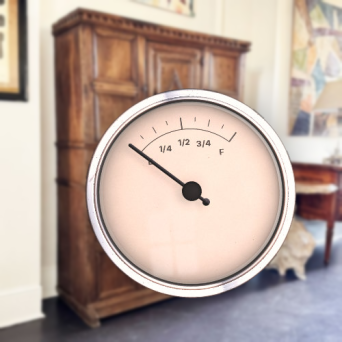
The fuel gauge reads **0**
